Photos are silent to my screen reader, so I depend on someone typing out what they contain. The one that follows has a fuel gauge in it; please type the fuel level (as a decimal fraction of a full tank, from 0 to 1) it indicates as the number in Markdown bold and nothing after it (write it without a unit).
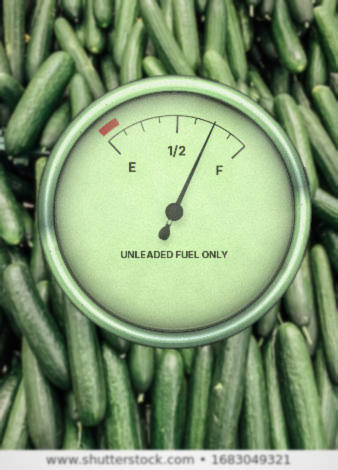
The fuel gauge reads **0.75**
